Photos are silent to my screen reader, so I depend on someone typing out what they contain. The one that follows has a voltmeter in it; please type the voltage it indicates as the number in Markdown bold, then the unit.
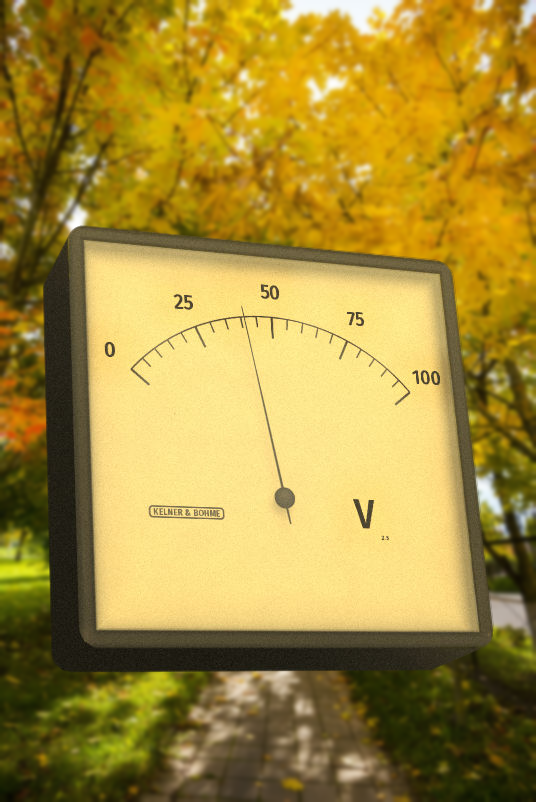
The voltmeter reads **40** V
